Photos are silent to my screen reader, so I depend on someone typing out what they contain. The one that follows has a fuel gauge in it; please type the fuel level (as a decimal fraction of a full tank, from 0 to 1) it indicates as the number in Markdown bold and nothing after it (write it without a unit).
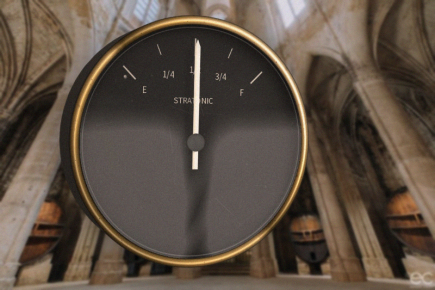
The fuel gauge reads **0.5**
